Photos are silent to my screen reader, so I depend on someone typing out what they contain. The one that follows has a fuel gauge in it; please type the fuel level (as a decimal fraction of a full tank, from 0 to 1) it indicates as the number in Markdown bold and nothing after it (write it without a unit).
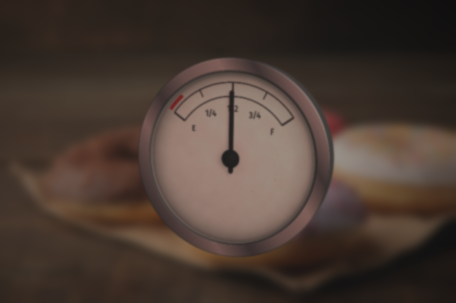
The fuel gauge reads **0.5**
